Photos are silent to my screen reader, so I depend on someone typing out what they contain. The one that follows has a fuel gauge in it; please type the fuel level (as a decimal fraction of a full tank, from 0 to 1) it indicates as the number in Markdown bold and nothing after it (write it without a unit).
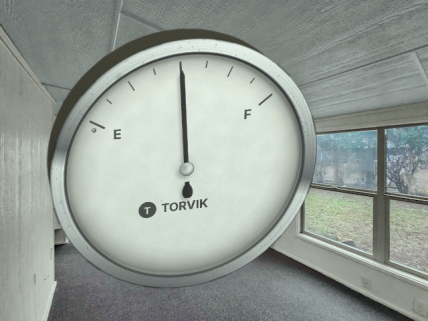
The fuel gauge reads **0.5**
